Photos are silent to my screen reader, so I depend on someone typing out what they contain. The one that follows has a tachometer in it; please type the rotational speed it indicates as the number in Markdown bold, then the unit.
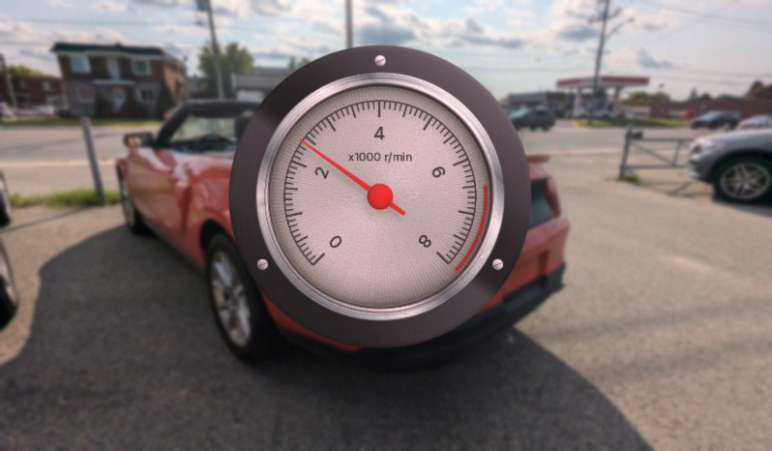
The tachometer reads **2400** rpm
